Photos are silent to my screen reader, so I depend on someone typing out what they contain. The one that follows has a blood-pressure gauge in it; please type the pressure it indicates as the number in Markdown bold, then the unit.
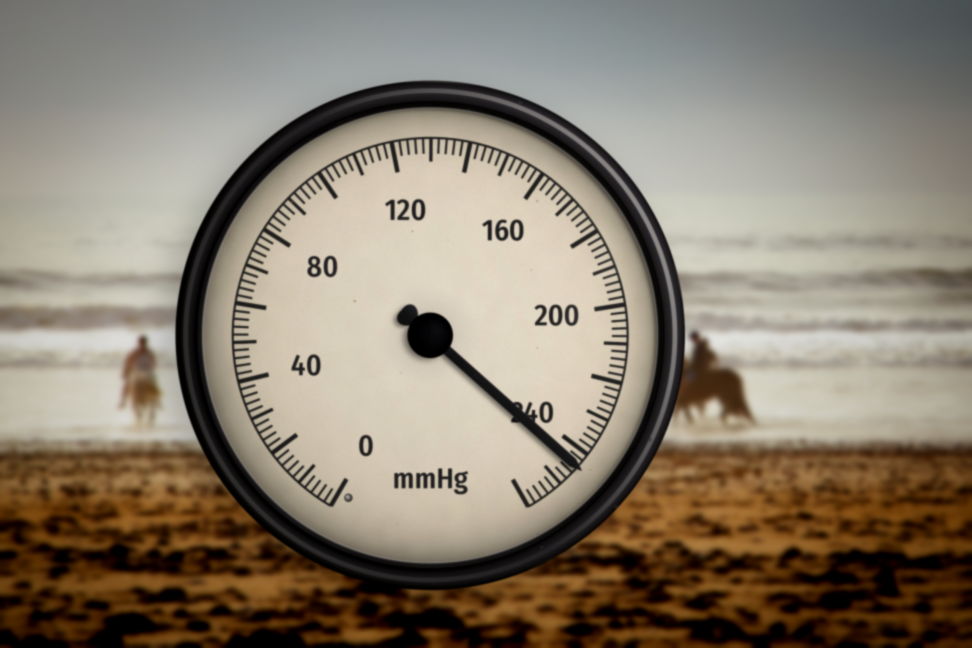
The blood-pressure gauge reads **244** mmHg
